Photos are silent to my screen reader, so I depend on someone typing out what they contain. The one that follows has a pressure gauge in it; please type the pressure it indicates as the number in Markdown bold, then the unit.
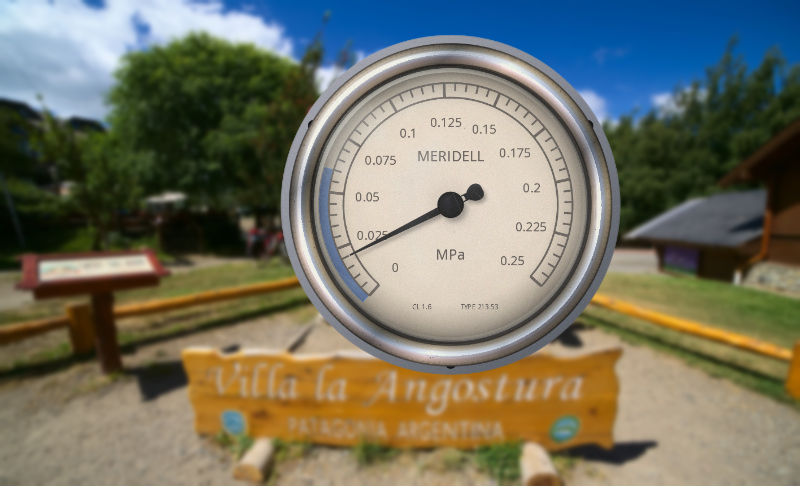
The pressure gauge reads **0.02** MPa
